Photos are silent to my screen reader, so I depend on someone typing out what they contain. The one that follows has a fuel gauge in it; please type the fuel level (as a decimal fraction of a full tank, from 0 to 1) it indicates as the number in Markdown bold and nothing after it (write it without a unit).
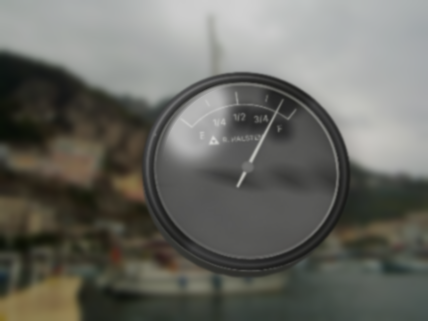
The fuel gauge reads **0.875**
